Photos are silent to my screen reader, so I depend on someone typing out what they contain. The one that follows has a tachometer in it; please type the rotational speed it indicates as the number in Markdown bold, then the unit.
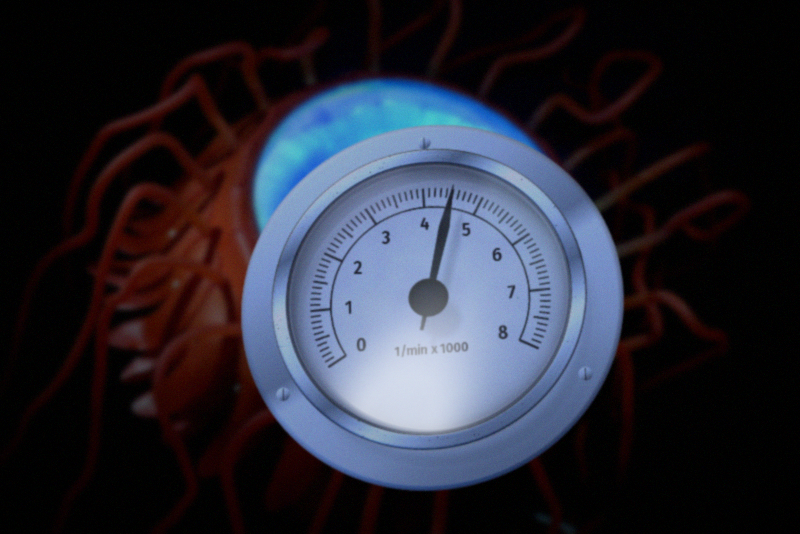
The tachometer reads **4500** rpm
